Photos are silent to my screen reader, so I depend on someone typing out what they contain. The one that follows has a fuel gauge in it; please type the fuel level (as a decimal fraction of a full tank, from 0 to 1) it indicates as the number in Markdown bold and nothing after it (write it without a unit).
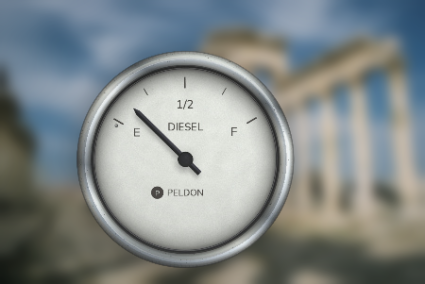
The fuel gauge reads **0.125**
